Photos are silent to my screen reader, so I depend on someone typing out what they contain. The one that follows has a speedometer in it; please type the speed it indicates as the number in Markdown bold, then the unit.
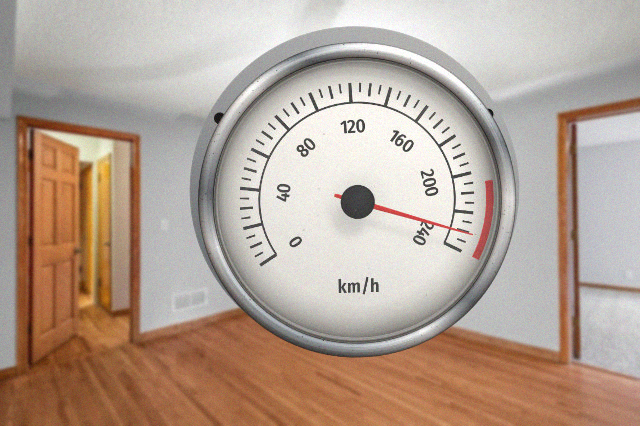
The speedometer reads **230** km/h
